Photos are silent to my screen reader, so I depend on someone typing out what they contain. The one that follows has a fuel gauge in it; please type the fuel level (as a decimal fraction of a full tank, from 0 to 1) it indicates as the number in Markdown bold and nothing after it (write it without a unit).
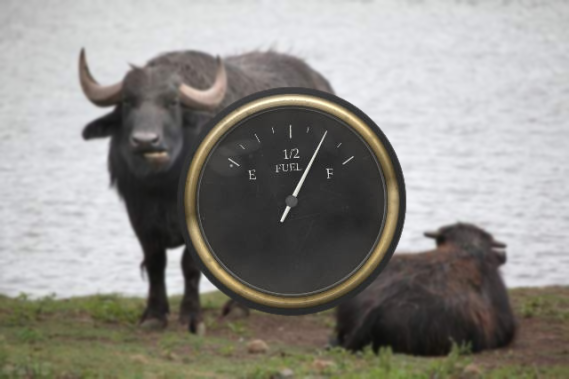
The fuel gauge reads **0.75**
